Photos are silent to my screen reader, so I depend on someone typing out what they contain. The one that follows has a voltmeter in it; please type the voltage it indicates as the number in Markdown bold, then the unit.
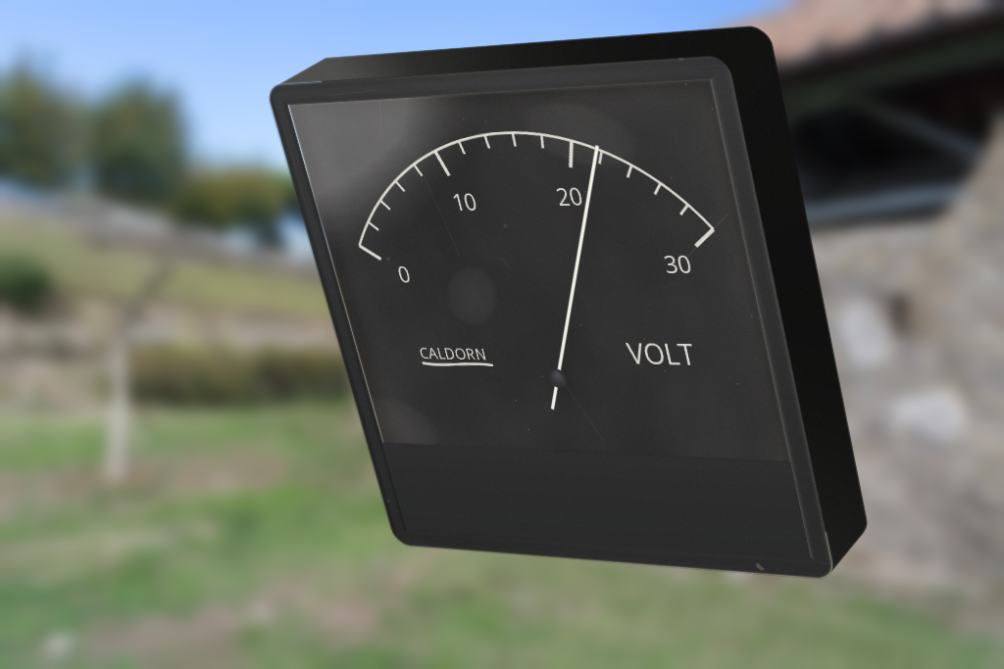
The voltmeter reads **22** V
